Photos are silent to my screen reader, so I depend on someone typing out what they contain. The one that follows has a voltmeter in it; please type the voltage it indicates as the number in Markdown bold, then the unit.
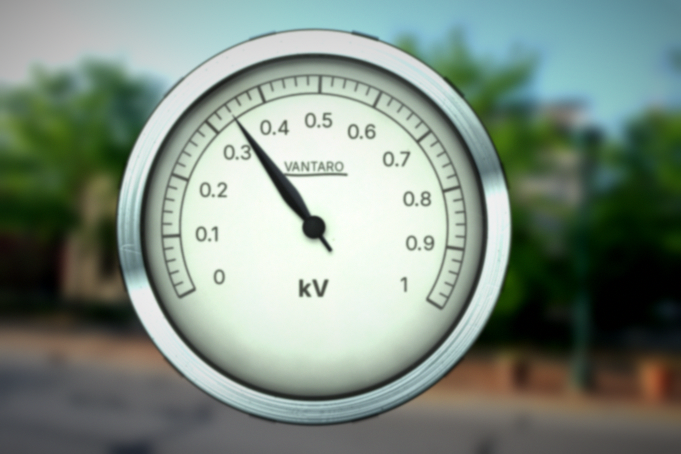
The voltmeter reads **0.34** kV
